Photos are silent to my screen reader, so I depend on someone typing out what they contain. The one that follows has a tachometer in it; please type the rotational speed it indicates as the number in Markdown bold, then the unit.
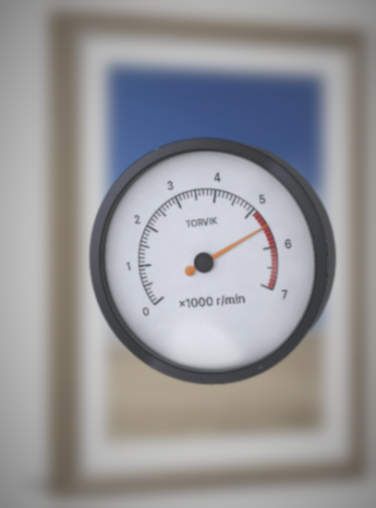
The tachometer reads **5500** rpm
